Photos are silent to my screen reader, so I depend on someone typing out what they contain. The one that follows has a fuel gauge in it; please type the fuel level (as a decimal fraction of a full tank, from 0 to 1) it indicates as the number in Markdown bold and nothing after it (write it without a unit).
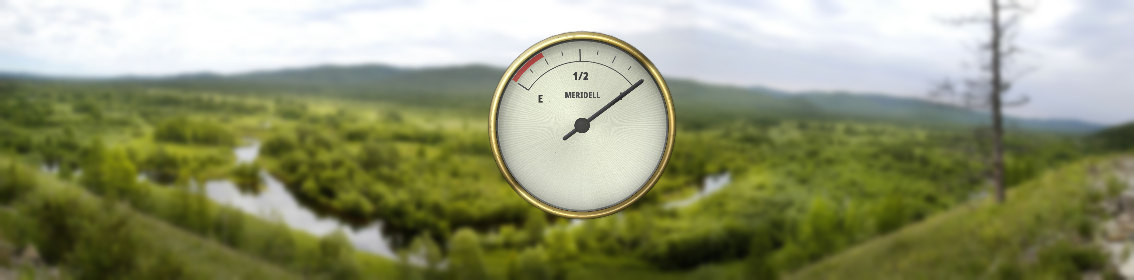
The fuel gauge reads **1**
